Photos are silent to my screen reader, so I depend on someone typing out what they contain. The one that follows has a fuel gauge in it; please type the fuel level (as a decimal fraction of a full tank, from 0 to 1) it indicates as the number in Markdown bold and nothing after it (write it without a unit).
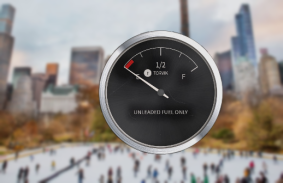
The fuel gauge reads **0**
